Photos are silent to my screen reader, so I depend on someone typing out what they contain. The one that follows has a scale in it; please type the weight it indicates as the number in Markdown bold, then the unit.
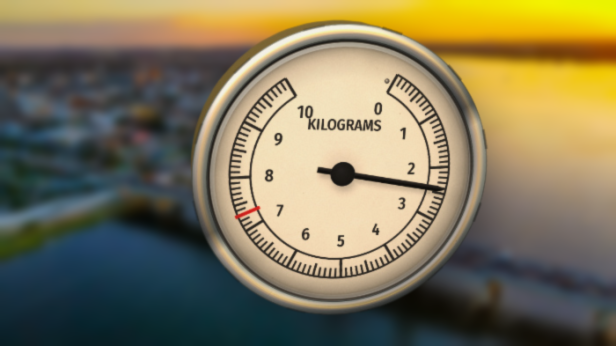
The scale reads **2.4** kg
